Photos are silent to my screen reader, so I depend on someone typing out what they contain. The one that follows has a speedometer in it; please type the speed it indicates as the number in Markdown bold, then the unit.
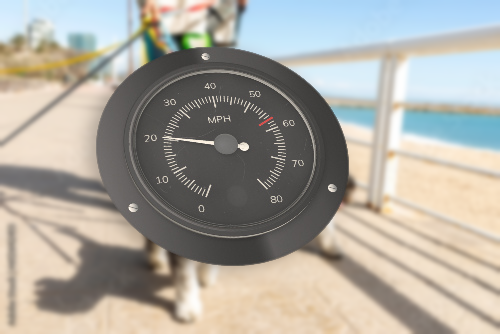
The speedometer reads **20** mph
